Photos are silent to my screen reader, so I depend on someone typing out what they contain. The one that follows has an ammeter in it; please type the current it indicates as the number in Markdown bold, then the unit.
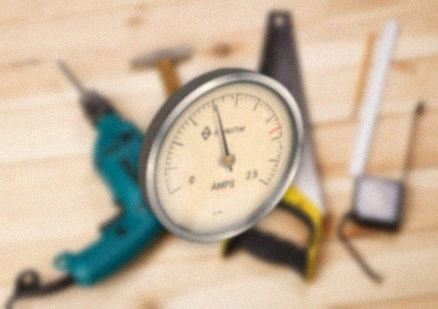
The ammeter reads **1** A
